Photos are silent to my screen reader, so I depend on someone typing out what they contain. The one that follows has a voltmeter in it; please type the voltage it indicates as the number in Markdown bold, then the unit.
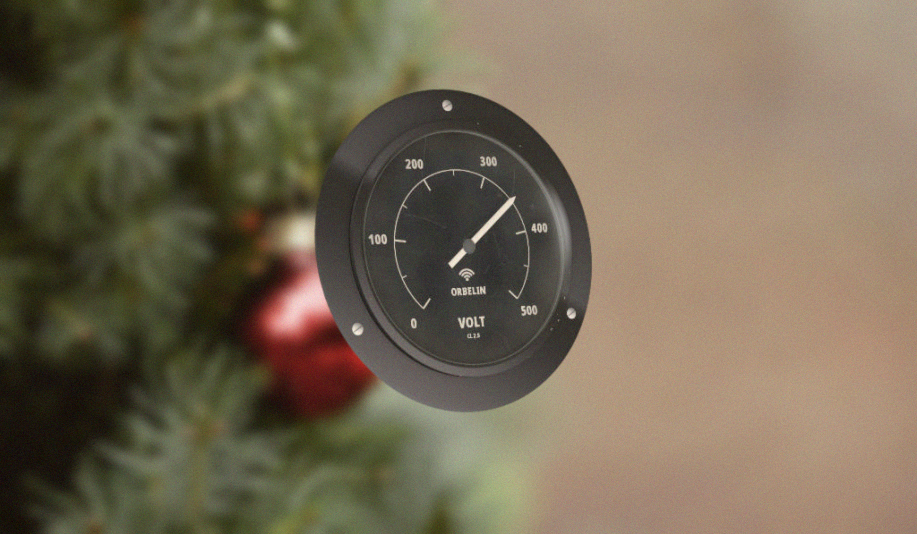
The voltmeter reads **350** V
